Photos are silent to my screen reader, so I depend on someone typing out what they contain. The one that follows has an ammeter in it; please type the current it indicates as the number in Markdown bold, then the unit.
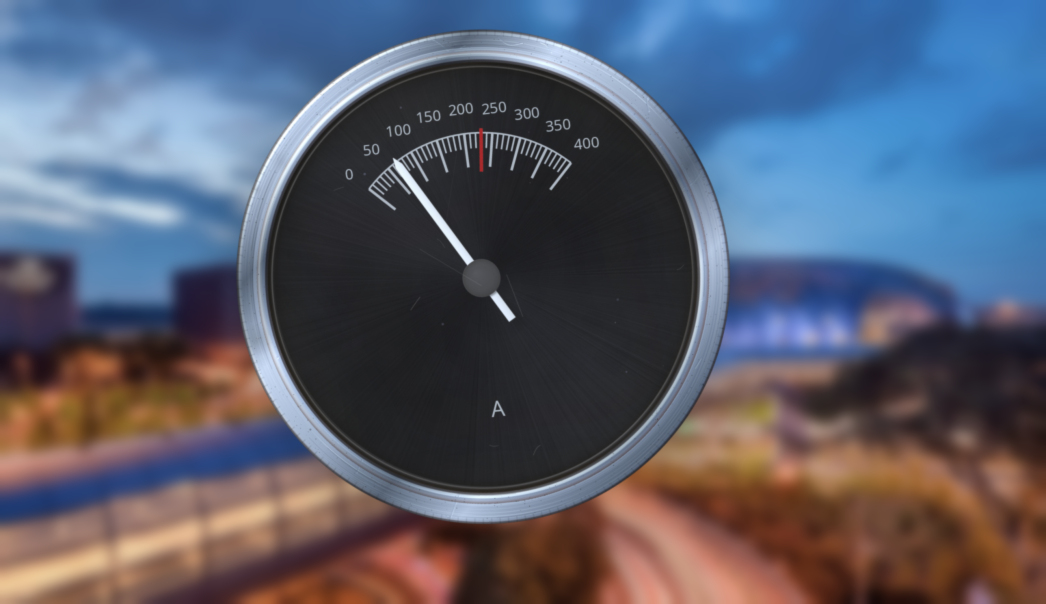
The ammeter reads **70** A
